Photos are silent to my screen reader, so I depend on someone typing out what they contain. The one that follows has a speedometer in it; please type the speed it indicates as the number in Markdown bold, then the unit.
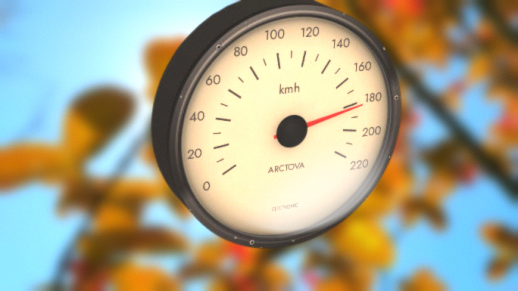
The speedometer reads **180** km/h
